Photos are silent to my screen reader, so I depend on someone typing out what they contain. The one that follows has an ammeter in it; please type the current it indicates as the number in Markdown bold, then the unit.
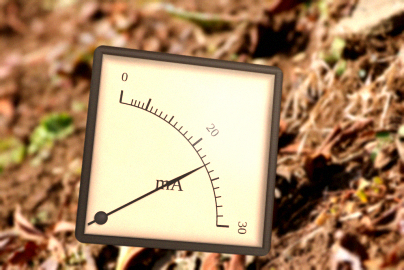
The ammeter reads **23** mA
